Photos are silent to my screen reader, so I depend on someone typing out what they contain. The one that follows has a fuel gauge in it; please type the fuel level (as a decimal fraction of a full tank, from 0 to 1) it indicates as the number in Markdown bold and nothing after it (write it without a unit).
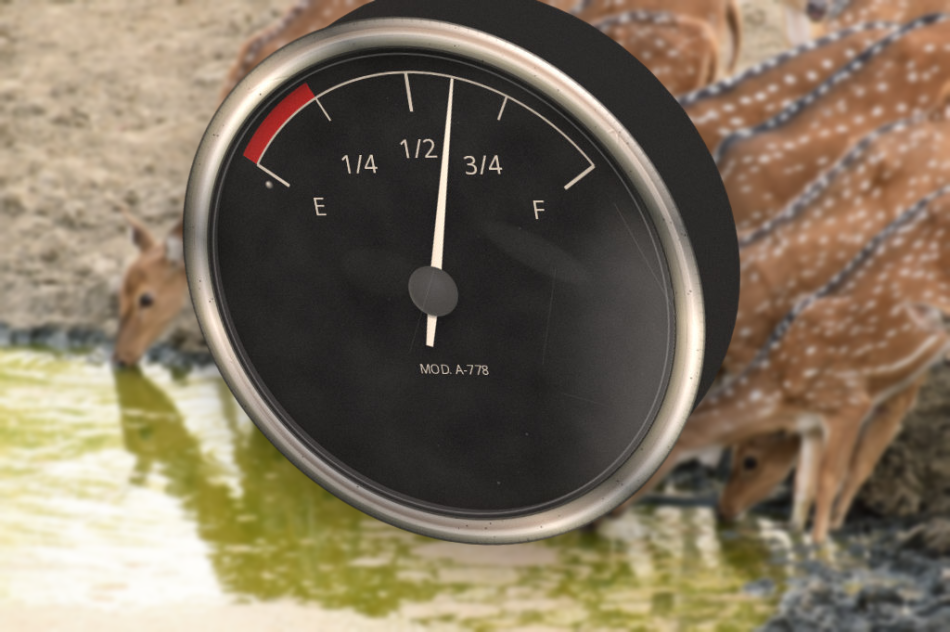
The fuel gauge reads **0.625**
